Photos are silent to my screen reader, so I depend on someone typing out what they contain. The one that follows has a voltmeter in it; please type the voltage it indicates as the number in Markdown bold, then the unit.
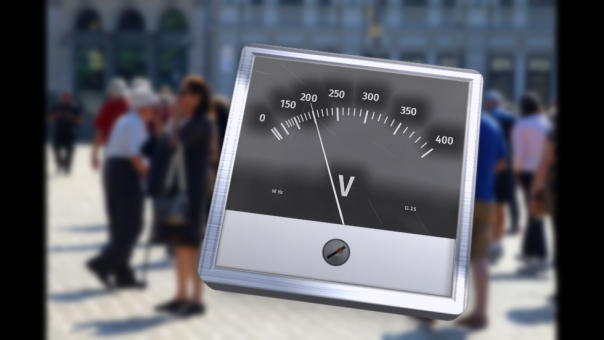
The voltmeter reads **200** V
